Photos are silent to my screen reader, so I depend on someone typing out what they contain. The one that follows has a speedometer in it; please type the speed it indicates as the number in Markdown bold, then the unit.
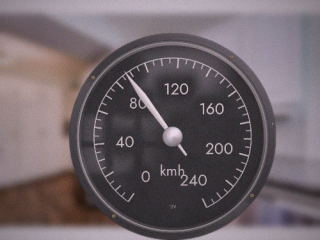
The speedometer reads **87.5** km/h
